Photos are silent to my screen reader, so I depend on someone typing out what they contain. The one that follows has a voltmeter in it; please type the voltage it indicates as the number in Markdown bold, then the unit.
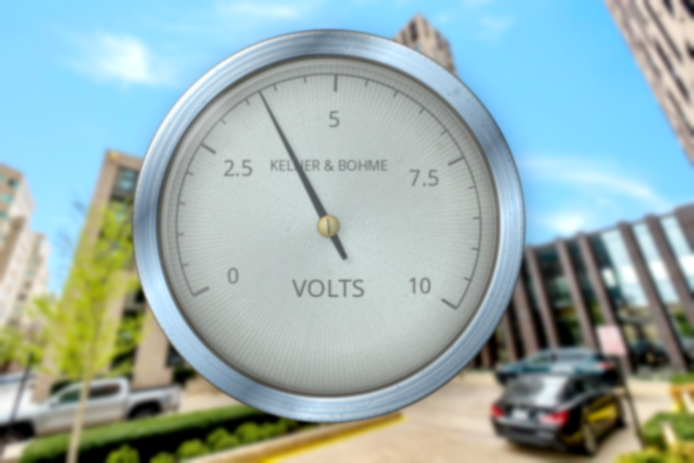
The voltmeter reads **3.75** V
